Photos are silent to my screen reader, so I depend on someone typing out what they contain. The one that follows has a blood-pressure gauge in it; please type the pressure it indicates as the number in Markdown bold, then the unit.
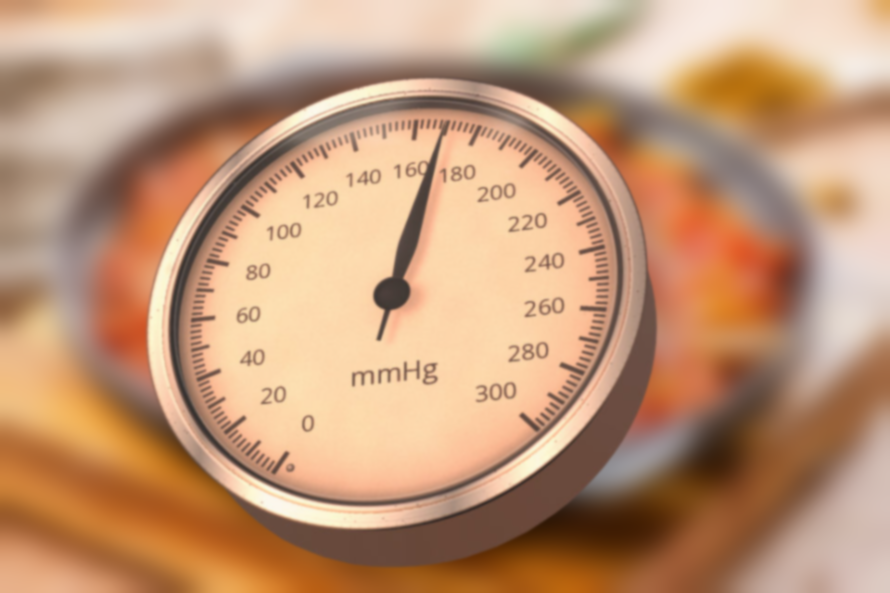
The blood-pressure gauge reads **170** mmHg
